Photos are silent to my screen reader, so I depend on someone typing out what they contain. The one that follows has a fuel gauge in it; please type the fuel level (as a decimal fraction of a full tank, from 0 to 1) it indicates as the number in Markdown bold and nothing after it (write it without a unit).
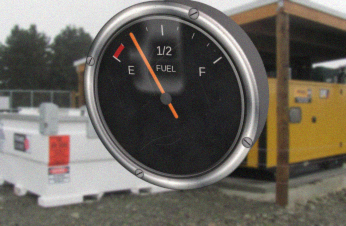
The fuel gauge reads **0.25**
